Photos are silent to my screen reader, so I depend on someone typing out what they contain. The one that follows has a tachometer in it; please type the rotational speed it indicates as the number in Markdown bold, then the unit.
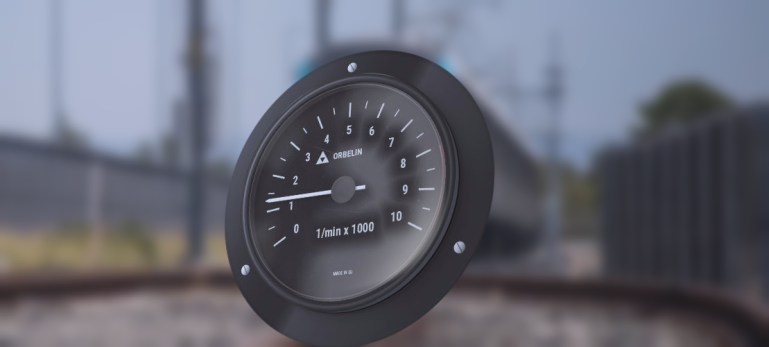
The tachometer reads **1250** rpm
